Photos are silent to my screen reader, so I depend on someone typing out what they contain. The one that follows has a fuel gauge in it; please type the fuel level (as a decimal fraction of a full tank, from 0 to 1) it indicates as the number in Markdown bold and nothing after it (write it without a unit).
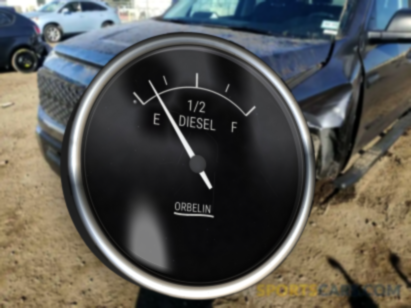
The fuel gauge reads **0.125**
